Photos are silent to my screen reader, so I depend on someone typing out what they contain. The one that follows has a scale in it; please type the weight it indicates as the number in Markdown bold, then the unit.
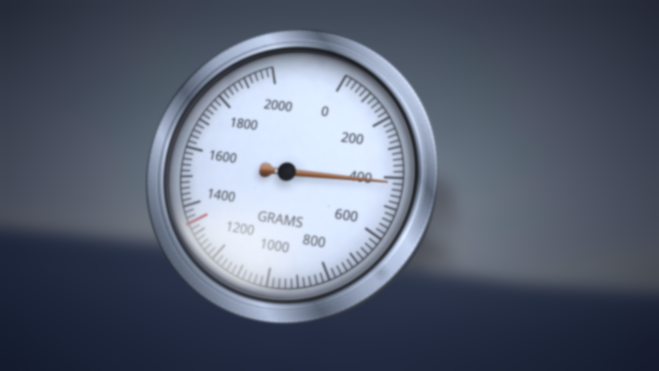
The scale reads **420** g
